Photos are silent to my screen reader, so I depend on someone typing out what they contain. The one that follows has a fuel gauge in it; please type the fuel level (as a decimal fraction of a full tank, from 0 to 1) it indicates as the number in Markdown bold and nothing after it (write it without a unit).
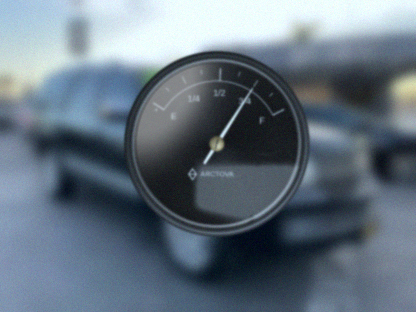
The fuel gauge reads **0.75**
